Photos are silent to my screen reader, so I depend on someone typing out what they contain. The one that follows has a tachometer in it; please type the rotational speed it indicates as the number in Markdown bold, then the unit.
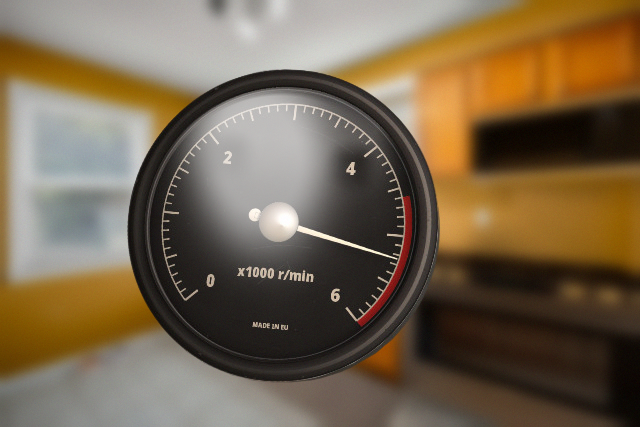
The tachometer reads **5250** rpm
